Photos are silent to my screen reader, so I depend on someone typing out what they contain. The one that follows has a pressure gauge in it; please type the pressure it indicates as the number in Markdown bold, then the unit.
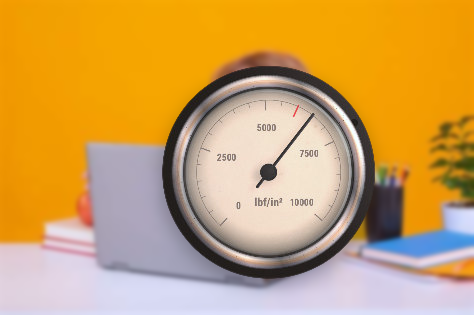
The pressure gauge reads **6500** psi
